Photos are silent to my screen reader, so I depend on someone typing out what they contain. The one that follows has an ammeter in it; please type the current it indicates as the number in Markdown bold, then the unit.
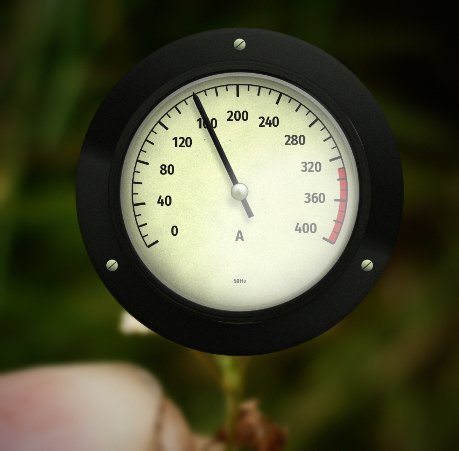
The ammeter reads **160** A
